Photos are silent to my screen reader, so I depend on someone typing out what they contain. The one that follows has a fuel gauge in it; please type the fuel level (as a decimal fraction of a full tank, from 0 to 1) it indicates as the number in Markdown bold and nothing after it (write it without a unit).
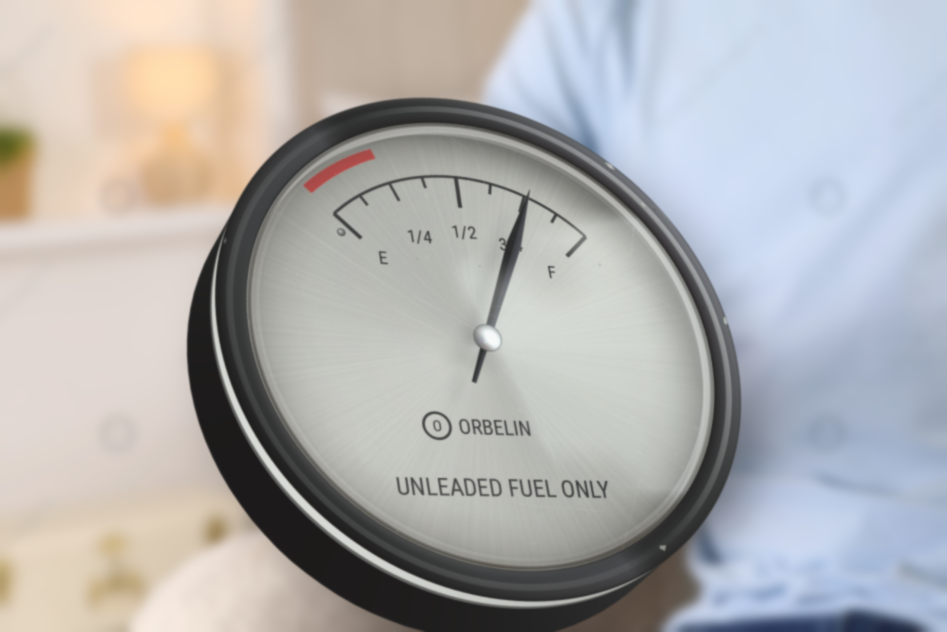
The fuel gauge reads **0.75**
